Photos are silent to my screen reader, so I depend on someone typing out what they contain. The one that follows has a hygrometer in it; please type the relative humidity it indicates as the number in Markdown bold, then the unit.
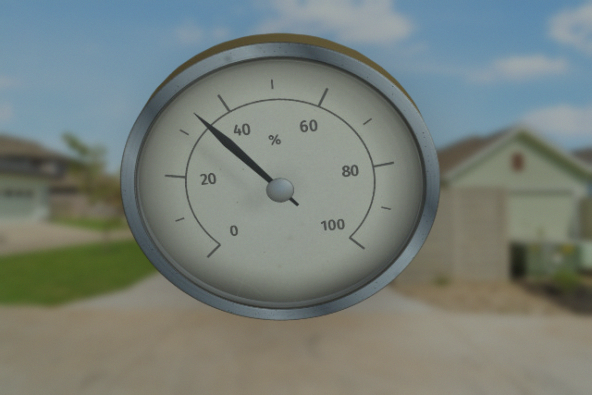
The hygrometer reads **35** %
